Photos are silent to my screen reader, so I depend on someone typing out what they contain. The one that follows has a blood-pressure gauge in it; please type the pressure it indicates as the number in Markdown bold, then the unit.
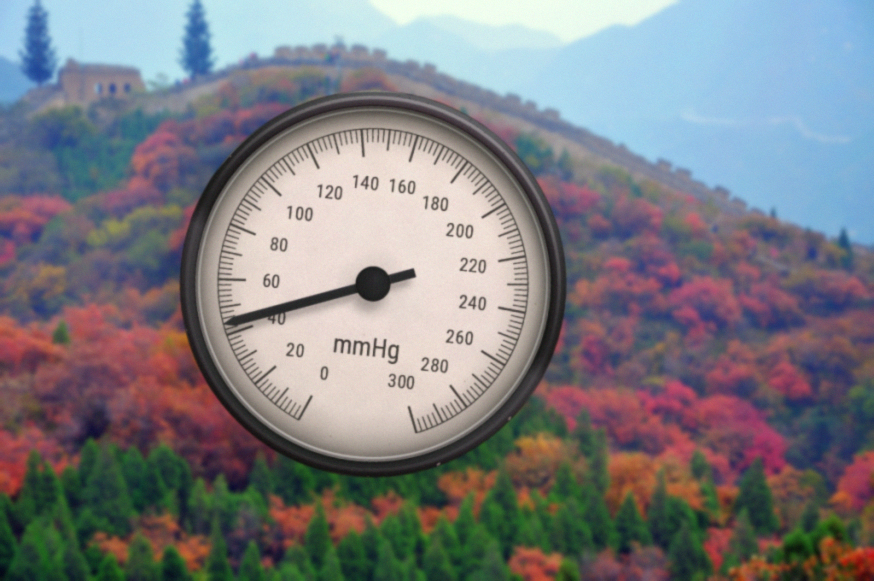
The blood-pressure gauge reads **44** mmHg
